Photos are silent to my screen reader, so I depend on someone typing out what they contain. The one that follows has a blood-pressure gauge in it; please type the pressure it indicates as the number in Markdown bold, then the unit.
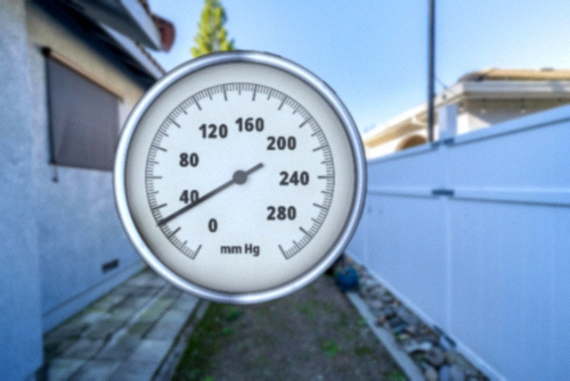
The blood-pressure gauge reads **30** mmHg
